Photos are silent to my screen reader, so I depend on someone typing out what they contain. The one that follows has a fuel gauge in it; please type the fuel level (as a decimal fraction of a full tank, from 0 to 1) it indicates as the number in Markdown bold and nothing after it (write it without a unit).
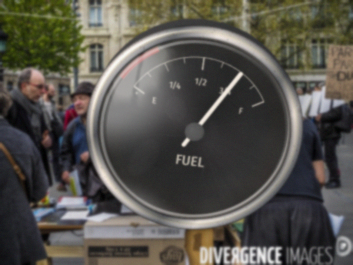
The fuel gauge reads **0.75**
